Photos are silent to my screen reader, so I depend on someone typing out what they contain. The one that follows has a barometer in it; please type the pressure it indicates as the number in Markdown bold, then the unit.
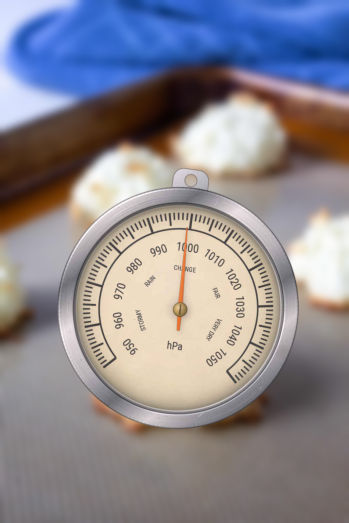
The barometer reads **999** hPa
